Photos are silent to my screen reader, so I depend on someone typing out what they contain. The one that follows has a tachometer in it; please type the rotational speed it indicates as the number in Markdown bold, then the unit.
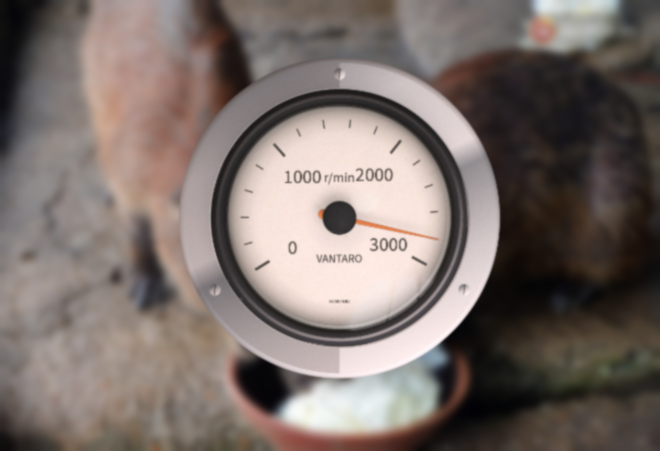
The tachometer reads **2800** rpm
